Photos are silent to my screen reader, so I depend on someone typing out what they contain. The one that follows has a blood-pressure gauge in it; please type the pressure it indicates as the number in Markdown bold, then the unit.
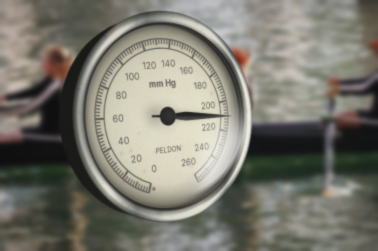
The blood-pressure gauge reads **210** mmHg
